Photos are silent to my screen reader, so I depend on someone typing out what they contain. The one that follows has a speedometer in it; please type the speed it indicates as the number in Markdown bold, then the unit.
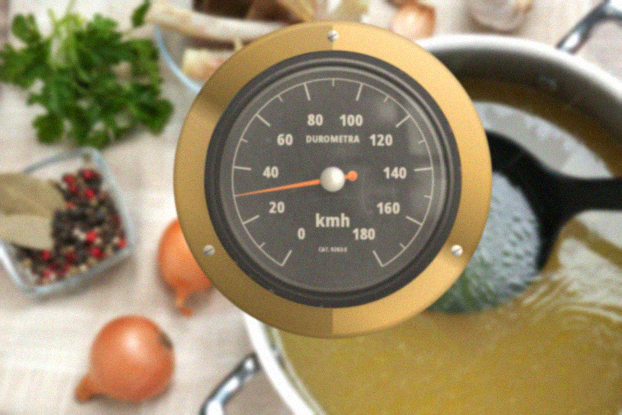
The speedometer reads **30** km/h
